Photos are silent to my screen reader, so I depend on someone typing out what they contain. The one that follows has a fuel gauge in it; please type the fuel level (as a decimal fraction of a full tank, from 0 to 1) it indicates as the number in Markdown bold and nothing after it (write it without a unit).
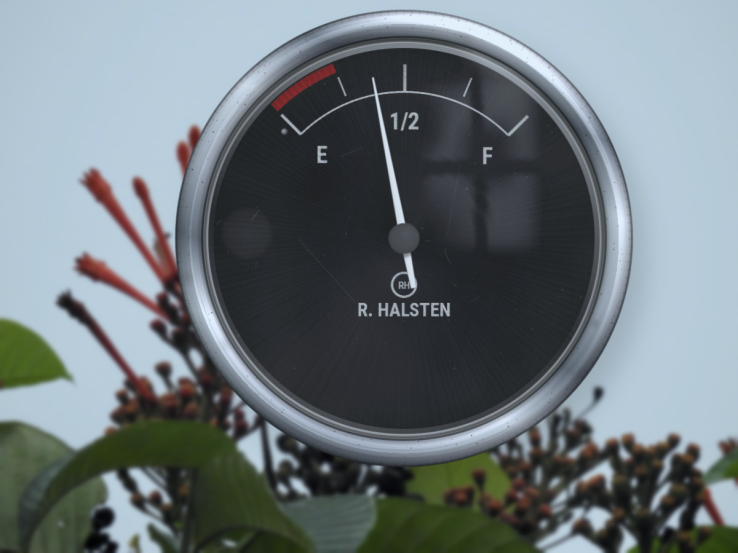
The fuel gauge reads **0.375**
